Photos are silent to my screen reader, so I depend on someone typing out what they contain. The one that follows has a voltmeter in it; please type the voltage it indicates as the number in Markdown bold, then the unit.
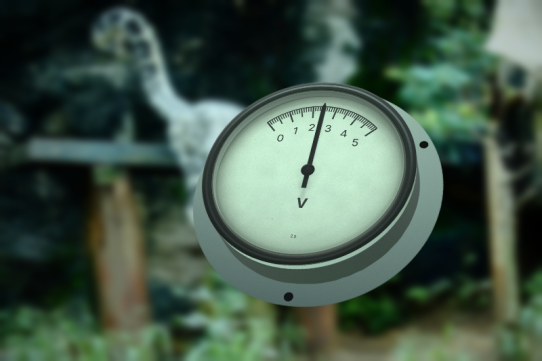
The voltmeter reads **2.5** V
